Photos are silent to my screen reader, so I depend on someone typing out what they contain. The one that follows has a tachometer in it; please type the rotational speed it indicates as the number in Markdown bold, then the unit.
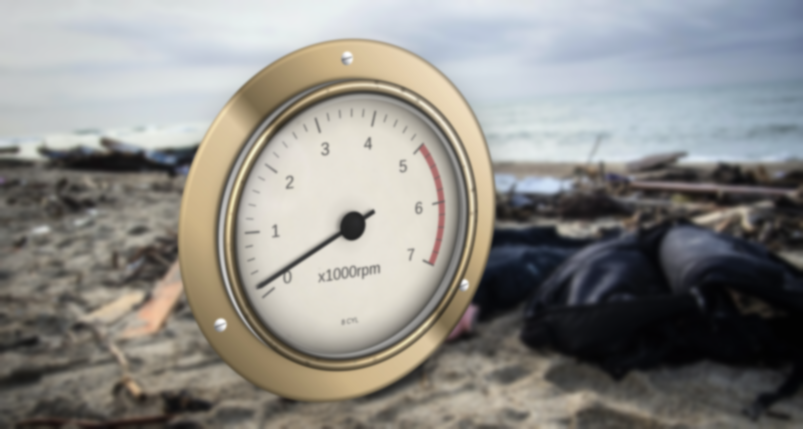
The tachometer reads **200** rpm
